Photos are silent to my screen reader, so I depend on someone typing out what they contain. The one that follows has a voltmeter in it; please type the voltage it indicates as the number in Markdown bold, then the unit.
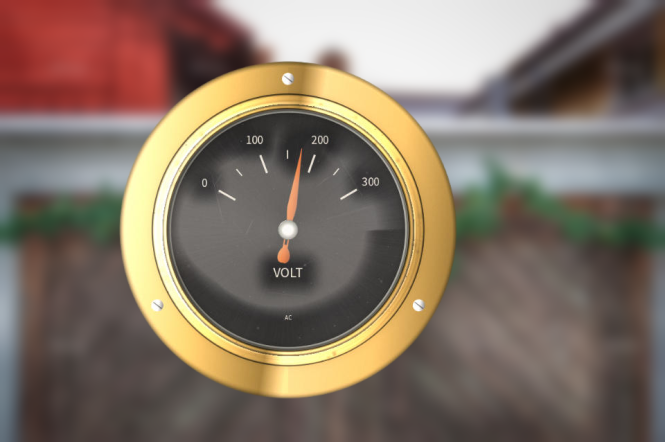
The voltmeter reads **175** V
